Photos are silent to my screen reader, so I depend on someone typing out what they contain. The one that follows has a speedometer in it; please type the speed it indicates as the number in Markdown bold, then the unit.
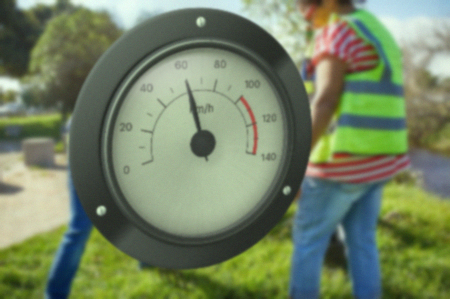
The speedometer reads **60** km/h
